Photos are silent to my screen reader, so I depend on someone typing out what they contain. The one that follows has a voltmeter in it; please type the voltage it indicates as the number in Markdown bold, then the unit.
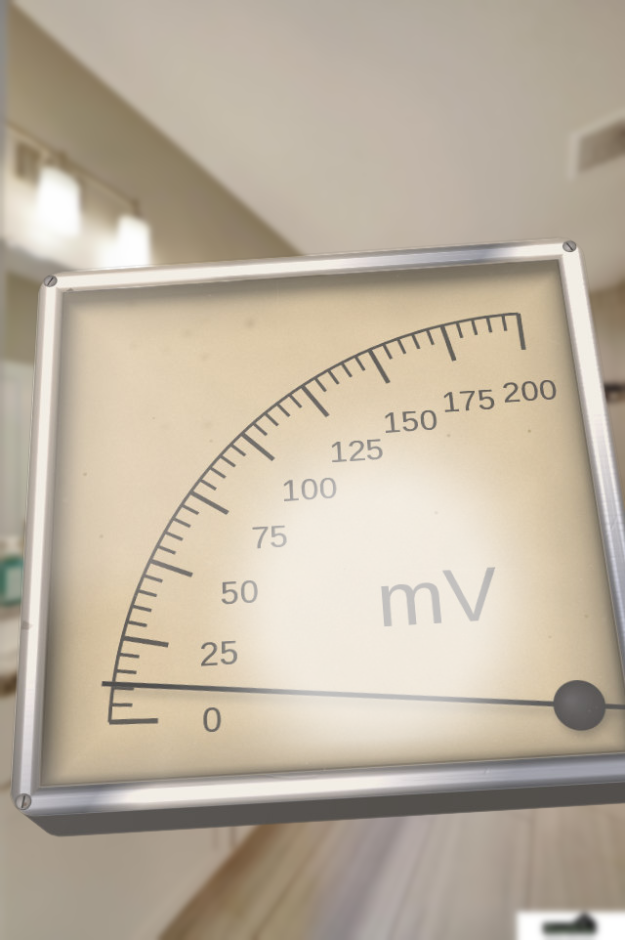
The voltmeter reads **10** mV
